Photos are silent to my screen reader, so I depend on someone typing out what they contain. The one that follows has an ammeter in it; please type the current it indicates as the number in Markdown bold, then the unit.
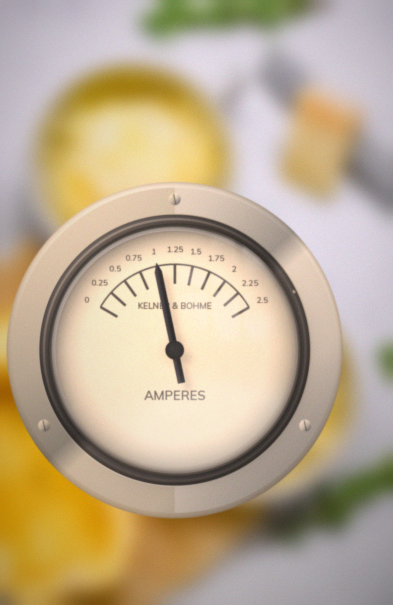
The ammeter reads **1** A
